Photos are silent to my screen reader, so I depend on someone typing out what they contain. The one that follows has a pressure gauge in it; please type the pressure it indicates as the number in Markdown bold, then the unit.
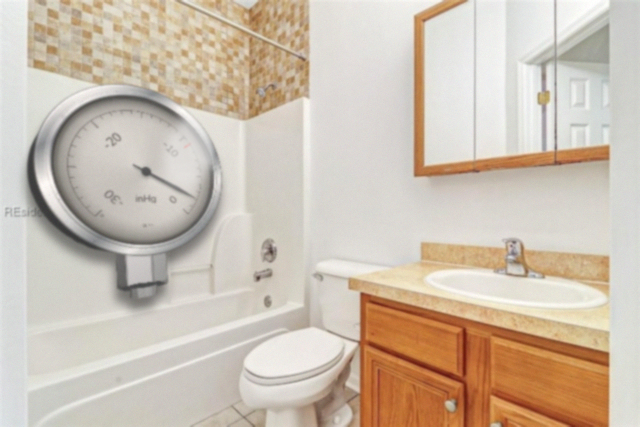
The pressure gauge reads **-2** inHg
